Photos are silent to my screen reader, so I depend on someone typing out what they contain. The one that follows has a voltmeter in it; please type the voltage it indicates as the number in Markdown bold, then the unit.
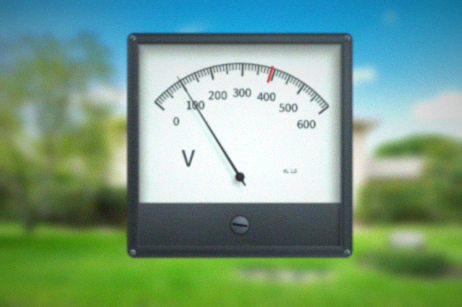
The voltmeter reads **100** V
